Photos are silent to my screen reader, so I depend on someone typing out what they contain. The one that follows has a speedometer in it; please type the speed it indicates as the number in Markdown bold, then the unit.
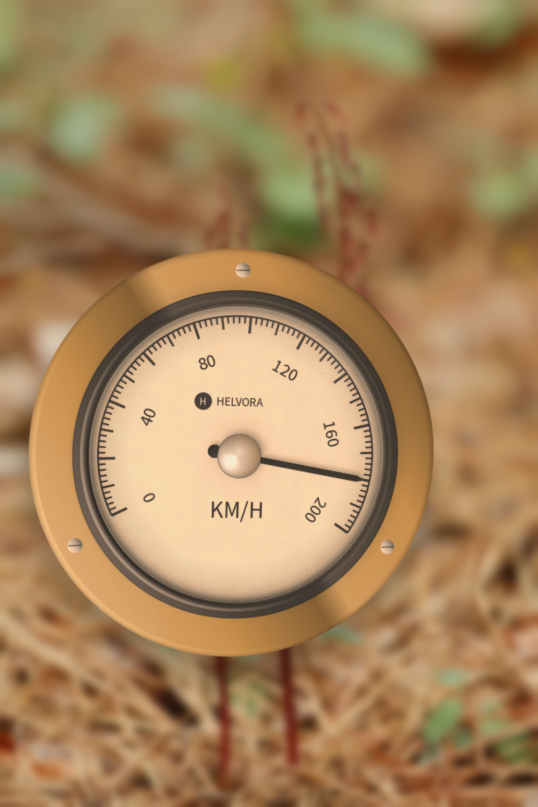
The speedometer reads **180** km/h
